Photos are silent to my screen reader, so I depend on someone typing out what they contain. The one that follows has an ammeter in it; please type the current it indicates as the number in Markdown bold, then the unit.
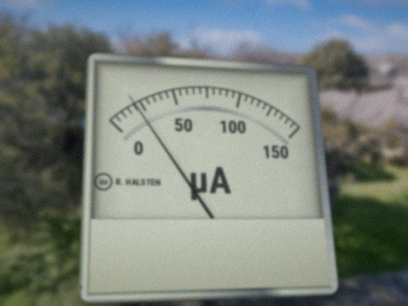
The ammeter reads **20** µA
